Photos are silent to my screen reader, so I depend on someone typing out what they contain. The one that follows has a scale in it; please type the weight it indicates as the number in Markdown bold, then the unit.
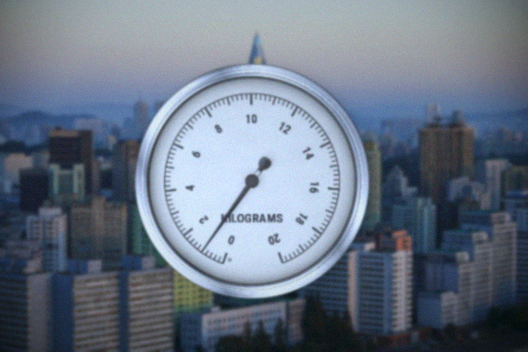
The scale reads **1** kg
